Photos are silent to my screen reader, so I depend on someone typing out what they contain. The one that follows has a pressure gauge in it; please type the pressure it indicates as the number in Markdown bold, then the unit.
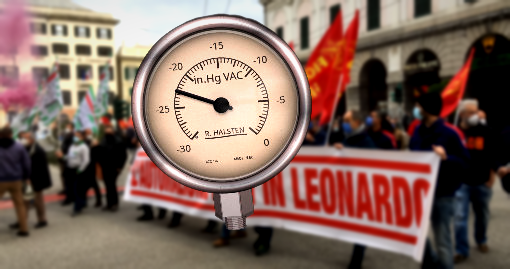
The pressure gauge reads **-22.5** inHg
